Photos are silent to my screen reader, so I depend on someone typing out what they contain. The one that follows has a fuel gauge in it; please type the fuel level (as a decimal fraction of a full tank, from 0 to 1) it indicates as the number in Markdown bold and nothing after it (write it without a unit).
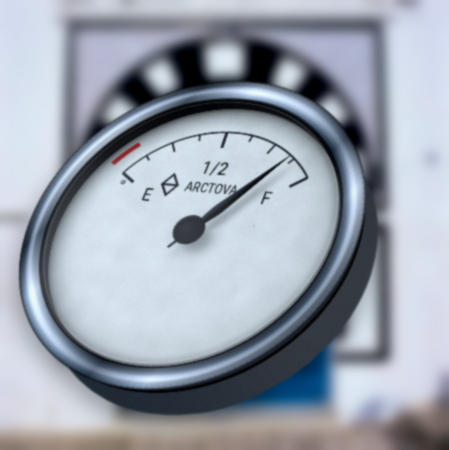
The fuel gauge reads **0.875**
